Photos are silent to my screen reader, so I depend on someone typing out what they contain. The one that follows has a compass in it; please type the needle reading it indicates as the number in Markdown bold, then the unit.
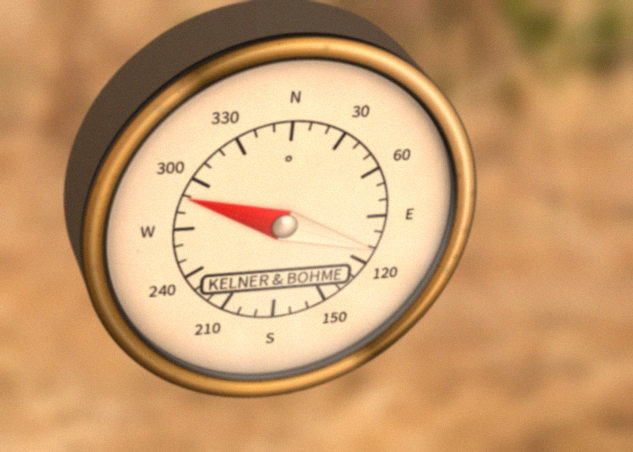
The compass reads **290** °
